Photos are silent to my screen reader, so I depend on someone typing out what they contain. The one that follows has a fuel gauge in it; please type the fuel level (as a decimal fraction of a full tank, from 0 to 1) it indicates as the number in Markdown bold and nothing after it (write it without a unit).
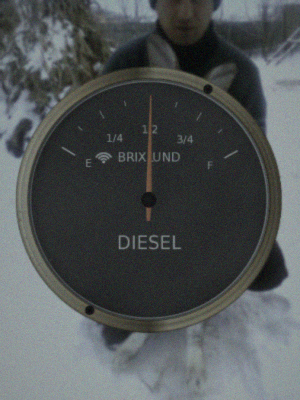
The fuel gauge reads **0.5**
